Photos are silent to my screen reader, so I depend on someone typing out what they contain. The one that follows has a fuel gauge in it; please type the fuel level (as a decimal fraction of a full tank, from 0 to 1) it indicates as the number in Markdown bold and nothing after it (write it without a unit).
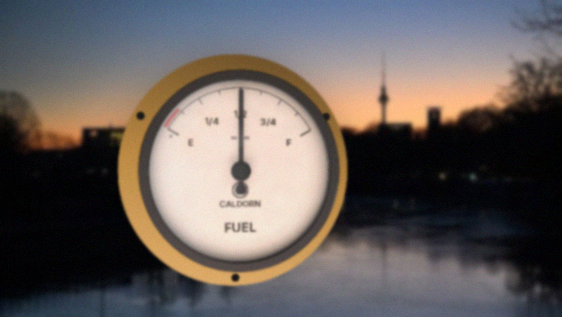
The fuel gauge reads **0.5**
